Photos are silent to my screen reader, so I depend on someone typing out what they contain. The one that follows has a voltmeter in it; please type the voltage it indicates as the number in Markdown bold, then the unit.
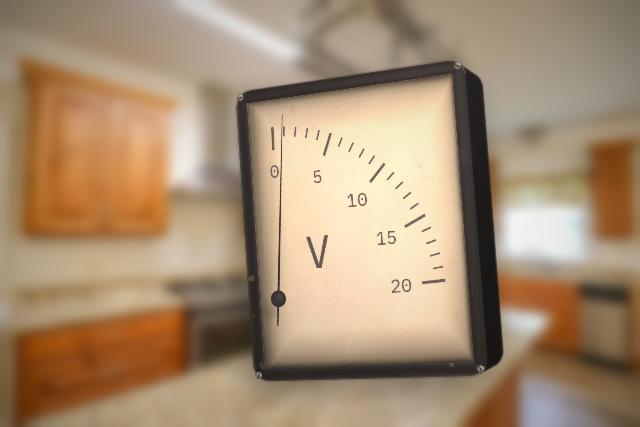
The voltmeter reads **1** V
